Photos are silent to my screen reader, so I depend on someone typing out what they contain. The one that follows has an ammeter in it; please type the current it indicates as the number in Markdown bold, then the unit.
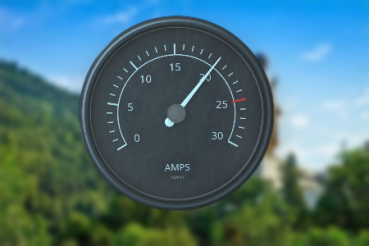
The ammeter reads **20** A
